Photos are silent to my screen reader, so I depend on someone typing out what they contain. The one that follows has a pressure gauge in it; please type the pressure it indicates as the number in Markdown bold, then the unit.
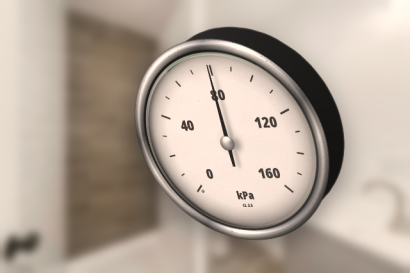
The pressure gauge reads **80** kPa
